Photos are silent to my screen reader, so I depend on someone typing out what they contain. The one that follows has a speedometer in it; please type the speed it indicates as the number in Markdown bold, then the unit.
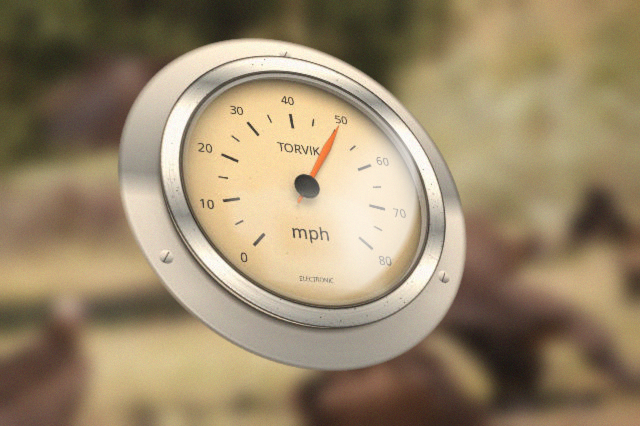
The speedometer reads **50** mph
